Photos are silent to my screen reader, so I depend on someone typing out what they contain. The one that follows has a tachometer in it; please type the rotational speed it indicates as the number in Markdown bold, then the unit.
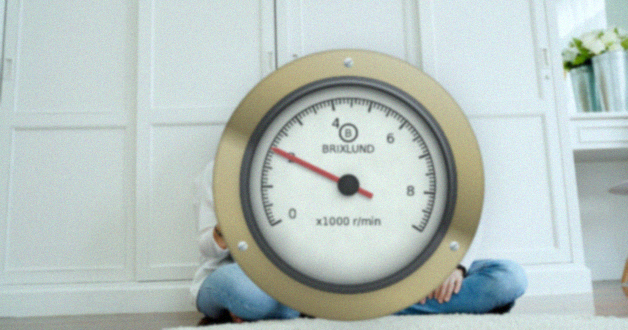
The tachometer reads **2000** rpm
